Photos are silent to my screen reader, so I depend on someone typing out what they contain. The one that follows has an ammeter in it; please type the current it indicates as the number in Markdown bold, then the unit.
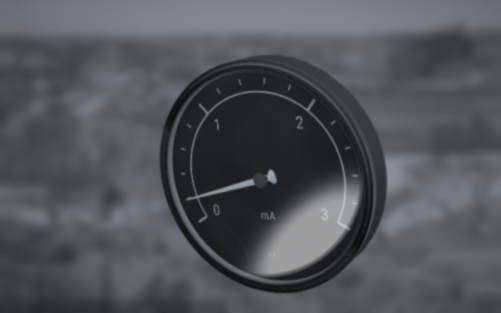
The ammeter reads **0.2** mA
